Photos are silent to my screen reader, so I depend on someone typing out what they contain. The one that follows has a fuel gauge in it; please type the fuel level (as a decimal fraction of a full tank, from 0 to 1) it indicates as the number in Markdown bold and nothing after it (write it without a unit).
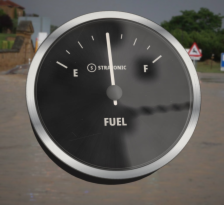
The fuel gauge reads **0.5**
